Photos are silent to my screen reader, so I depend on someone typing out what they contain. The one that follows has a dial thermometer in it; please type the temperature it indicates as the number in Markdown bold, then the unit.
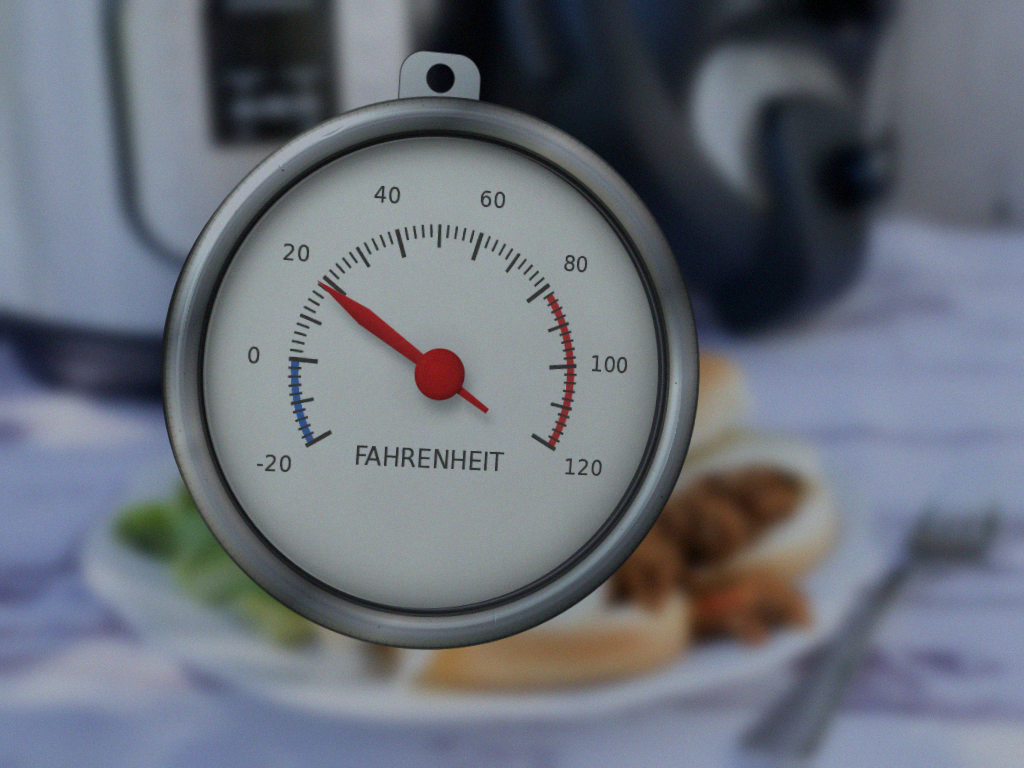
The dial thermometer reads **18** °F
